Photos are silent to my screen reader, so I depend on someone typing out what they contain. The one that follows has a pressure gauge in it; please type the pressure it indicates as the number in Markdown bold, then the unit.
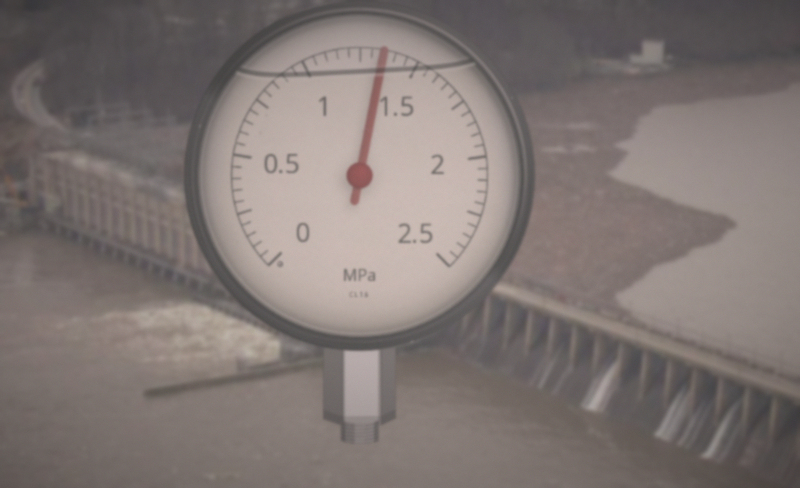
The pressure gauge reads **1.35** MPa
